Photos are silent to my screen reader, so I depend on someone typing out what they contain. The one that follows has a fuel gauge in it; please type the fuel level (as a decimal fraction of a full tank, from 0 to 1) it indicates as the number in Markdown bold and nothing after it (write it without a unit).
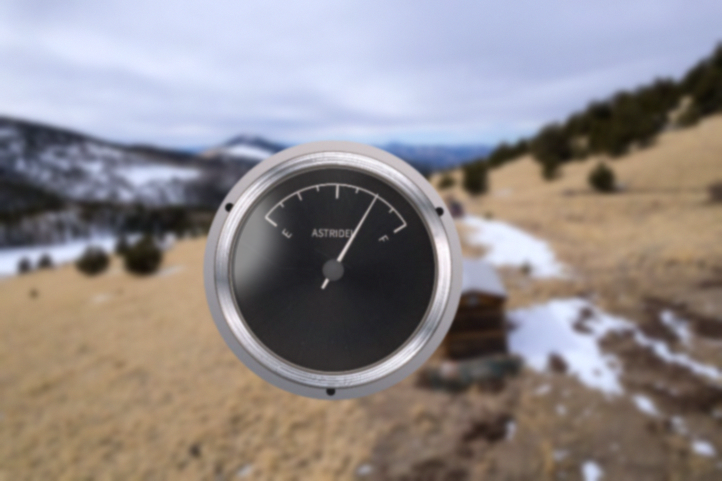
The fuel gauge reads **0.75**
